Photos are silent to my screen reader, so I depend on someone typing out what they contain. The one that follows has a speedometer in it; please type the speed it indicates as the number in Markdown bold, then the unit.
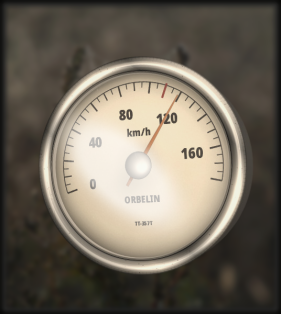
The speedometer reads **120** km/h
